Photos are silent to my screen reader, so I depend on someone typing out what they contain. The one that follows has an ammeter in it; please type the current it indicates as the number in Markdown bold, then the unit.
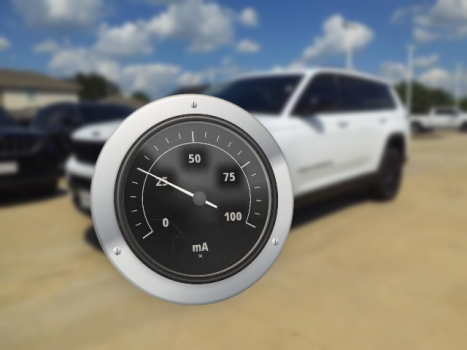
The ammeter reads **25** mA
